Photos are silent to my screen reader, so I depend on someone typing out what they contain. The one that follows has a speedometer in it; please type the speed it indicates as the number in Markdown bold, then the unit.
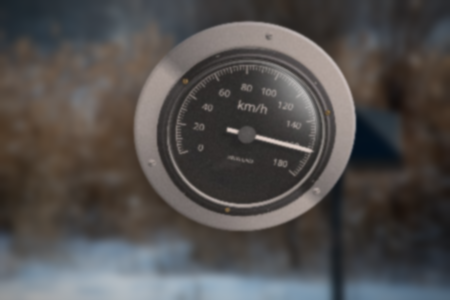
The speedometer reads **160** km/h
